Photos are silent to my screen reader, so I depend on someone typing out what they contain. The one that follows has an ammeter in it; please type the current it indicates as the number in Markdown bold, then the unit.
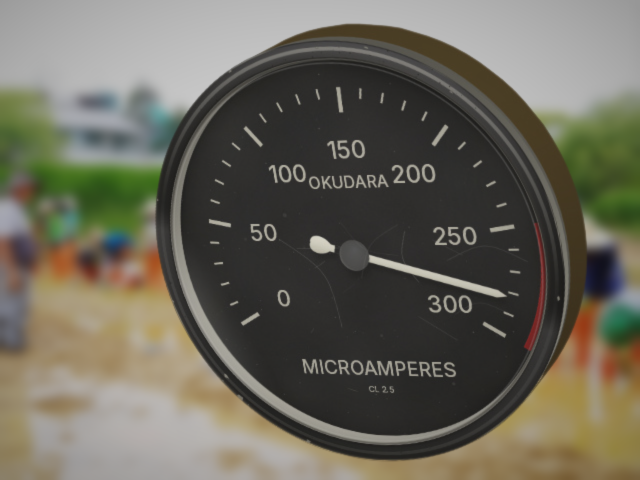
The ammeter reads **280** µA
